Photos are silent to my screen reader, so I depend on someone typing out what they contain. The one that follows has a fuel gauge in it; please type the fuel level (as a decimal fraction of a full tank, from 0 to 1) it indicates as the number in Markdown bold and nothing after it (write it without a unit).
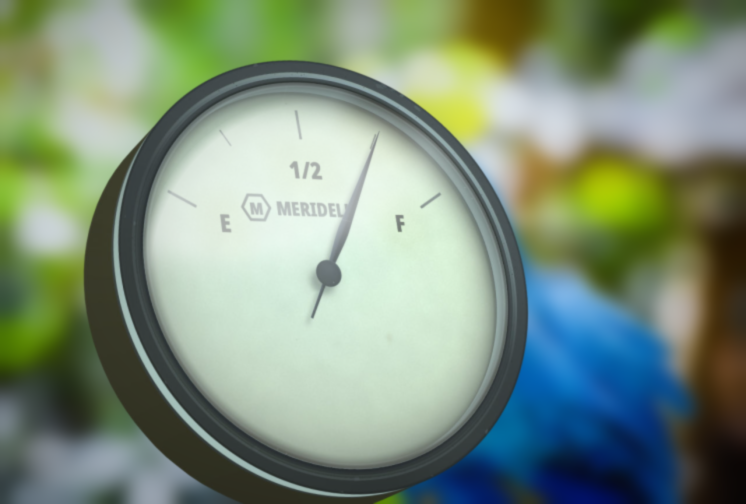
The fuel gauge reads **0.75**
